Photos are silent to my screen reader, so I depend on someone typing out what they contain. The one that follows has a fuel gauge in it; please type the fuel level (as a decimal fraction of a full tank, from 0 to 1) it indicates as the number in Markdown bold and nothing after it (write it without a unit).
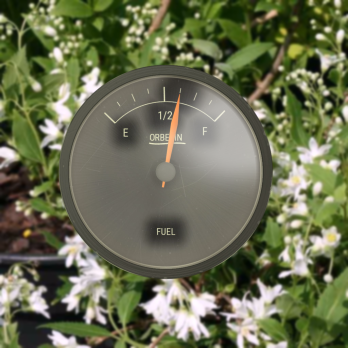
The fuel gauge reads **0.625**
